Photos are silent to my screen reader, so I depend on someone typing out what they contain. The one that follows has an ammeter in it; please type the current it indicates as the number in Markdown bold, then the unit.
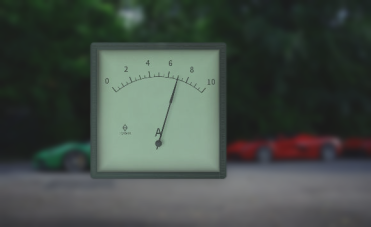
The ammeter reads **7** A
